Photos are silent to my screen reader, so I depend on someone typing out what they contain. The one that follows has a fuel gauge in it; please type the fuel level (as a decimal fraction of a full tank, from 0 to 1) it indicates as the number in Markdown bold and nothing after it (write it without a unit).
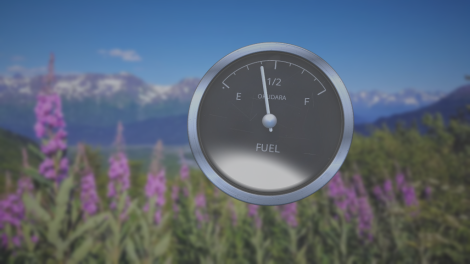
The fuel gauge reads **0.375**
